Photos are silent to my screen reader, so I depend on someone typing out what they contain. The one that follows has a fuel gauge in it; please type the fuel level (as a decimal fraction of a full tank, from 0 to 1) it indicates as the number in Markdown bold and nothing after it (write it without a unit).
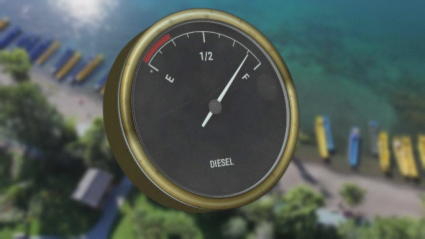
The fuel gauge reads **0.875**
